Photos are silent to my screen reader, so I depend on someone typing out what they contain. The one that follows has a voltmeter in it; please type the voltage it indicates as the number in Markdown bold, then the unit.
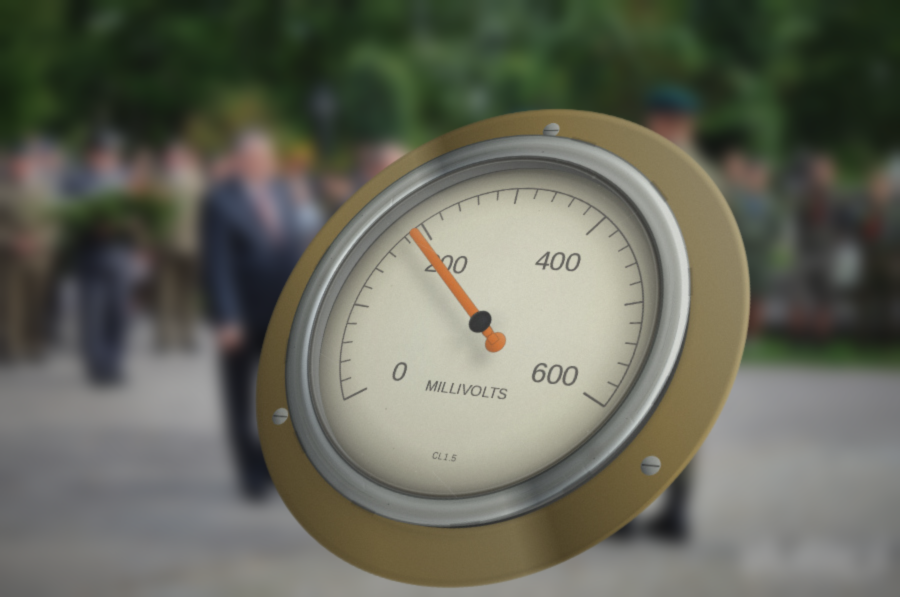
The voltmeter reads **190** mV
